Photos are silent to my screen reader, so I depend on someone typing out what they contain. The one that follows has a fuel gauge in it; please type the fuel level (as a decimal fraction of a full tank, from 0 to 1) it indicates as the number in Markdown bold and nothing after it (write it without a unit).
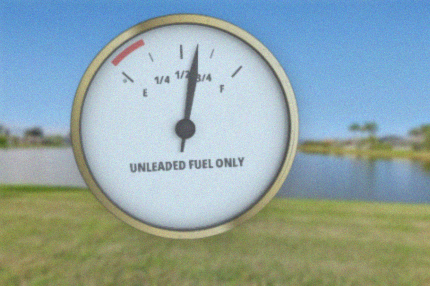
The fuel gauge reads **0.625**
